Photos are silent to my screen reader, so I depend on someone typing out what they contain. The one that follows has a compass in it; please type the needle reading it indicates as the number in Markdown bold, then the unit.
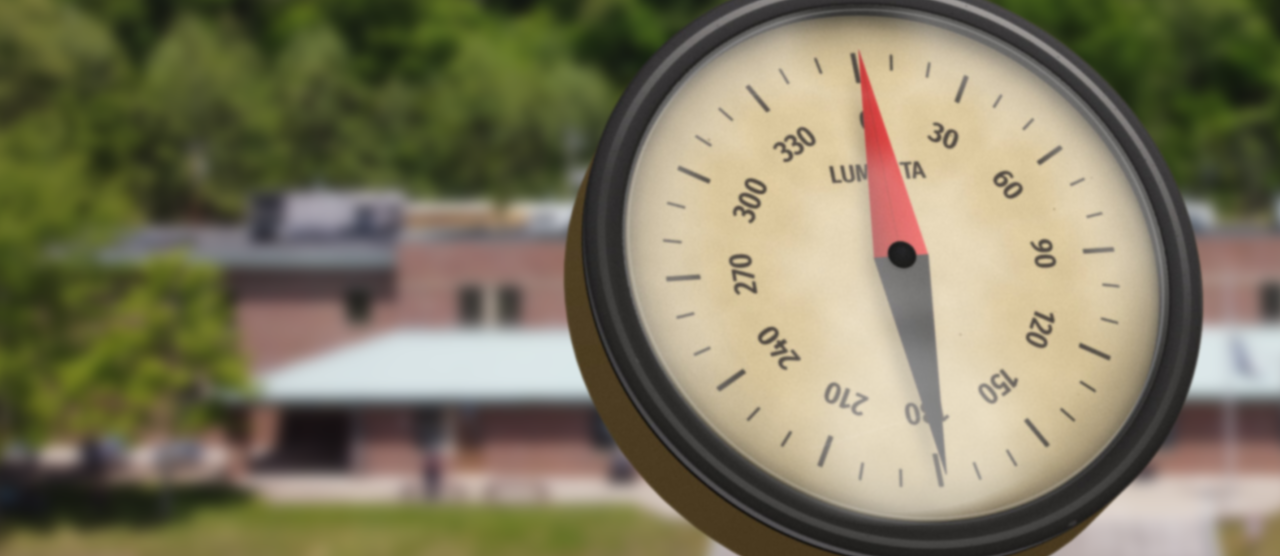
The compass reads **0** °
